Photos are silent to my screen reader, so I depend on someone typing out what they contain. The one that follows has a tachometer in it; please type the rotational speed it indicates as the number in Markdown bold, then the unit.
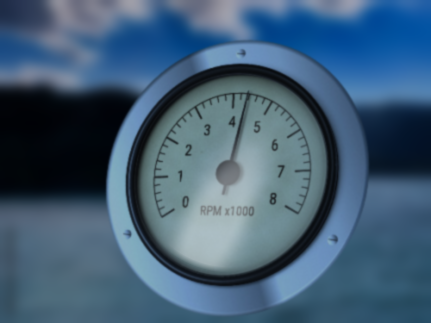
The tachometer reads **4400** rpm
